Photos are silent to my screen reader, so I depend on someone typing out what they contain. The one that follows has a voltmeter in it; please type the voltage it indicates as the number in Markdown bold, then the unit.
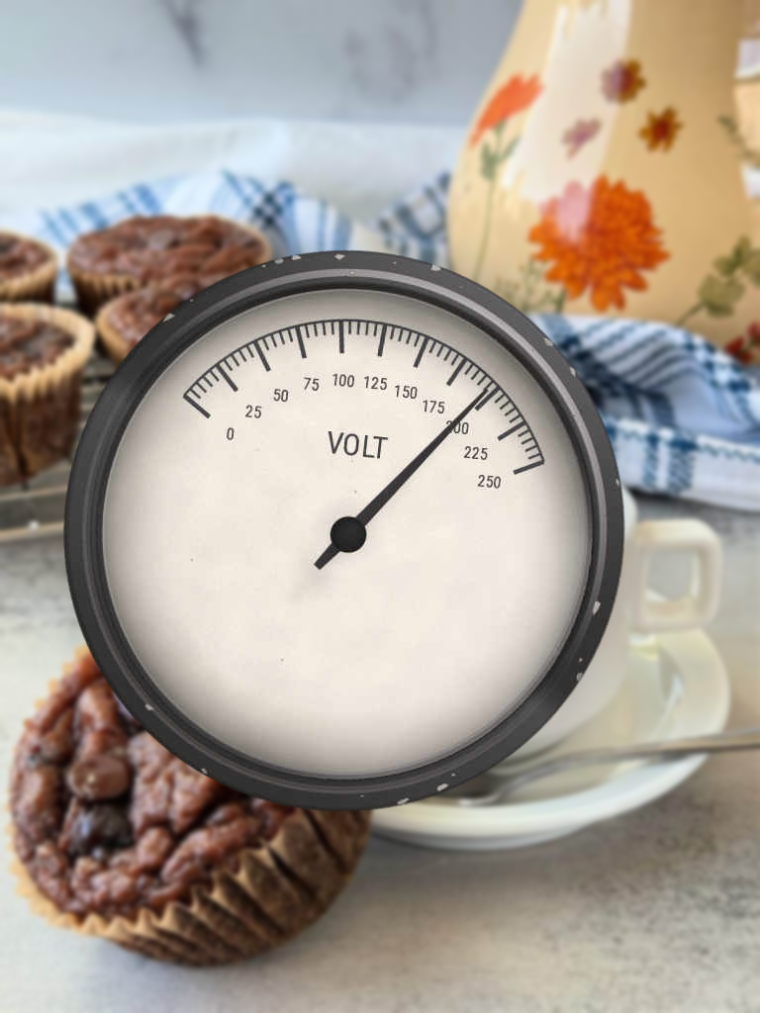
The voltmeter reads **195** V
